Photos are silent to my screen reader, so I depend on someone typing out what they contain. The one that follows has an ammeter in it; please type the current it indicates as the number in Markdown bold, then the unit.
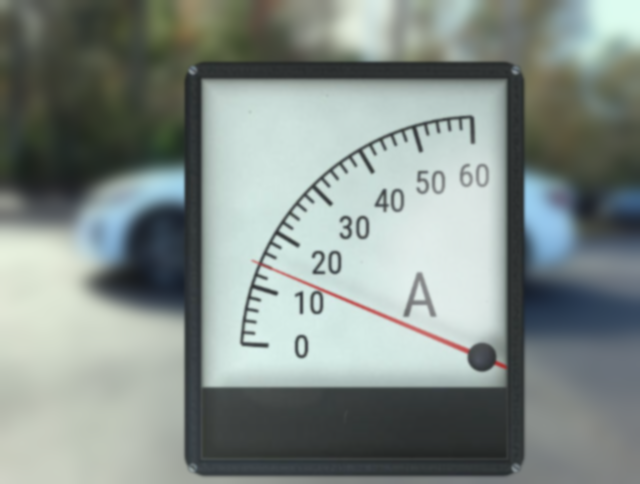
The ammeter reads **14** A
